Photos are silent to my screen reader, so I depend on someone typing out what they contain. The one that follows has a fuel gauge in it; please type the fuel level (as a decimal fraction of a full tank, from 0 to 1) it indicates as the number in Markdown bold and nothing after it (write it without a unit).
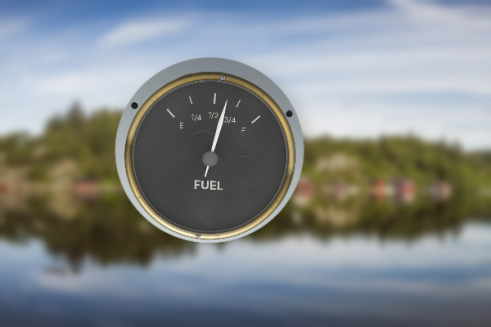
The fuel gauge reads **0.625**
